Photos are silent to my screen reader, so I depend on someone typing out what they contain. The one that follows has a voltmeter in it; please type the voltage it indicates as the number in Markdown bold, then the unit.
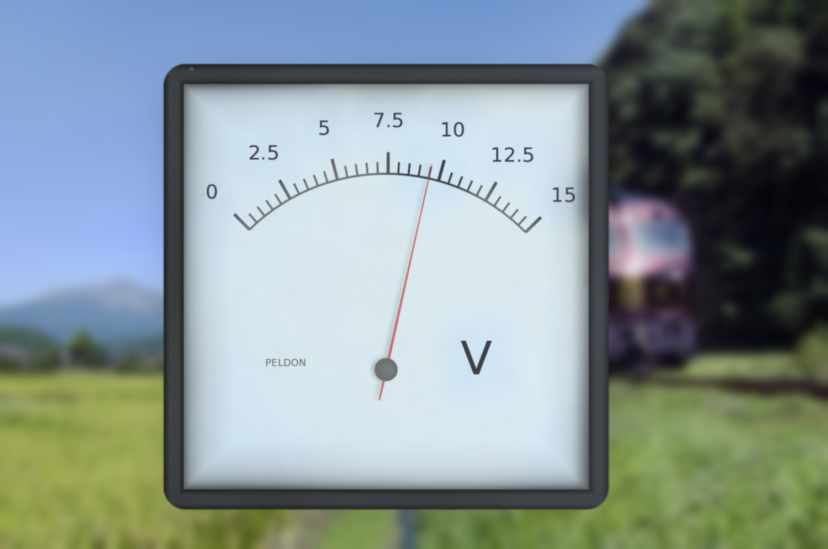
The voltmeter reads **9.5** V
